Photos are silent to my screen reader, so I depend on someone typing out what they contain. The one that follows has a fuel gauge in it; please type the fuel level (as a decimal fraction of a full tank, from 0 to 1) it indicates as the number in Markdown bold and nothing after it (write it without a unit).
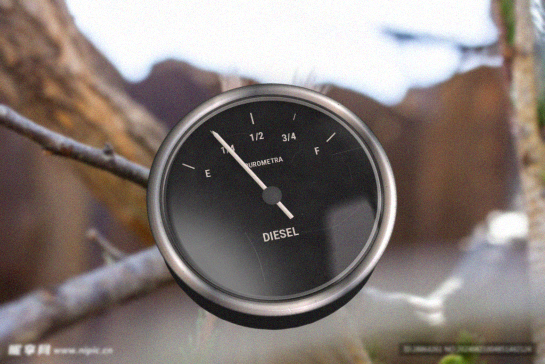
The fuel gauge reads **0.25**
